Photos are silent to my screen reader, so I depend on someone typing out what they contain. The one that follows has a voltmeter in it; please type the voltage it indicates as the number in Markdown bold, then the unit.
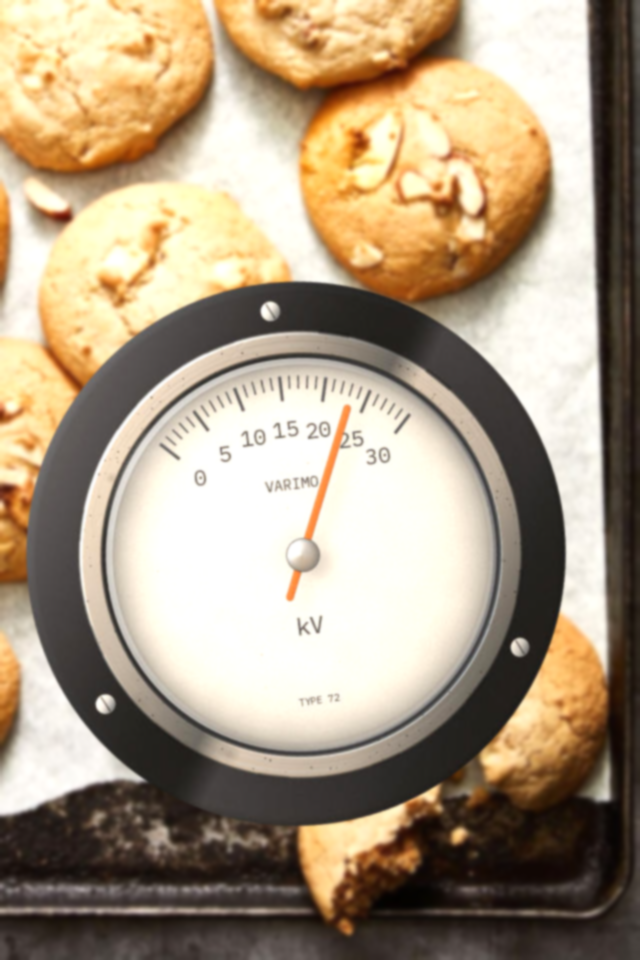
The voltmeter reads **23** kV
